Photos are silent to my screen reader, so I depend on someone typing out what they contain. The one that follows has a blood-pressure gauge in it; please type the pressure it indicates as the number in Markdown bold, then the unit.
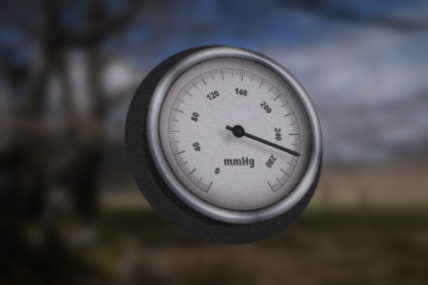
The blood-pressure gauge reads **260** mmHg
